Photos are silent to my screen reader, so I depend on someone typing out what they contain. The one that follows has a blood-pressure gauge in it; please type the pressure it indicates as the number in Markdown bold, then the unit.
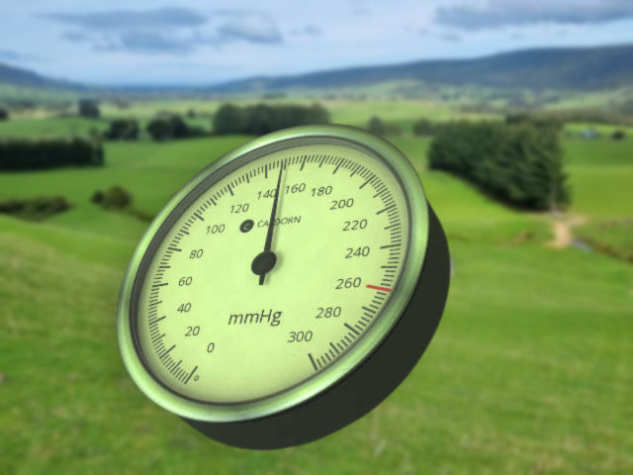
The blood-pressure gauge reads **150** mmHg
